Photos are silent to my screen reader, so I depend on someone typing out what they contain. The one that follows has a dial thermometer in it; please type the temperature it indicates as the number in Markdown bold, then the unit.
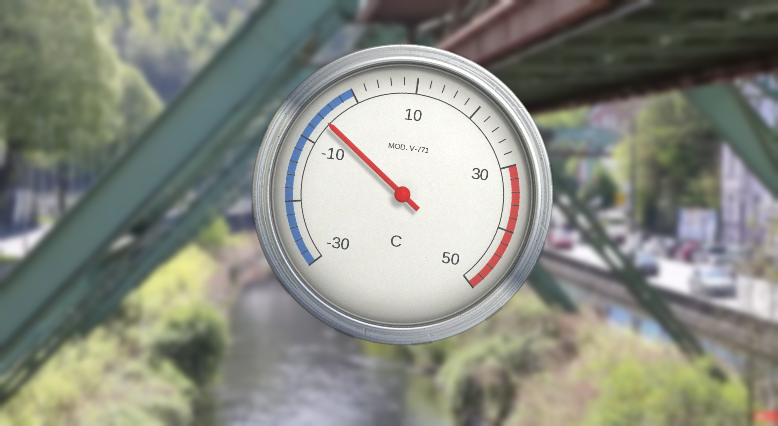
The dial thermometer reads **-6** °C
